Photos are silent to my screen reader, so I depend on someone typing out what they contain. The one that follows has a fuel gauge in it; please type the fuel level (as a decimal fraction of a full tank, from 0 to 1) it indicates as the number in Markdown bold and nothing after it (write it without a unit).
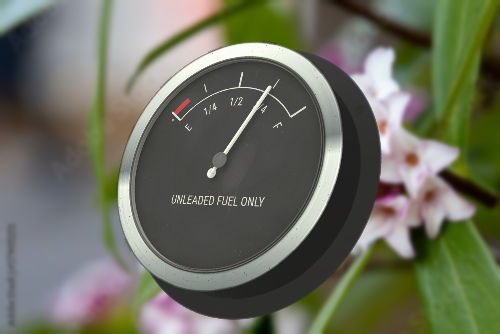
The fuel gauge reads **0.75**
